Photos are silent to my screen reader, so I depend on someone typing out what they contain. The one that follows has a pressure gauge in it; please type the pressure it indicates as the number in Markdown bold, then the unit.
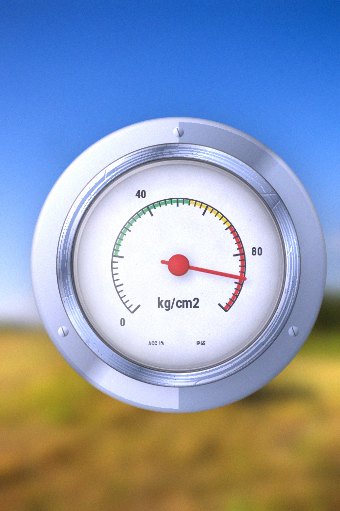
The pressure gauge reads **88** kg/cm²
